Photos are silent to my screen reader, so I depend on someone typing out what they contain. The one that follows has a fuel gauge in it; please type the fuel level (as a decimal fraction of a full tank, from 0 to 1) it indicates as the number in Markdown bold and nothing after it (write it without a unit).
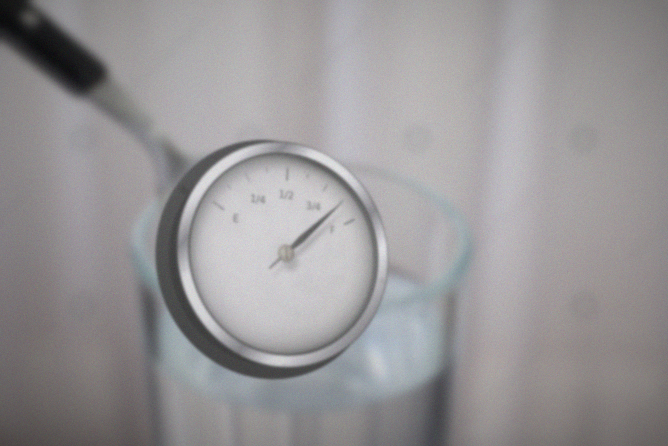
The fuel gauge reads **0.875**
